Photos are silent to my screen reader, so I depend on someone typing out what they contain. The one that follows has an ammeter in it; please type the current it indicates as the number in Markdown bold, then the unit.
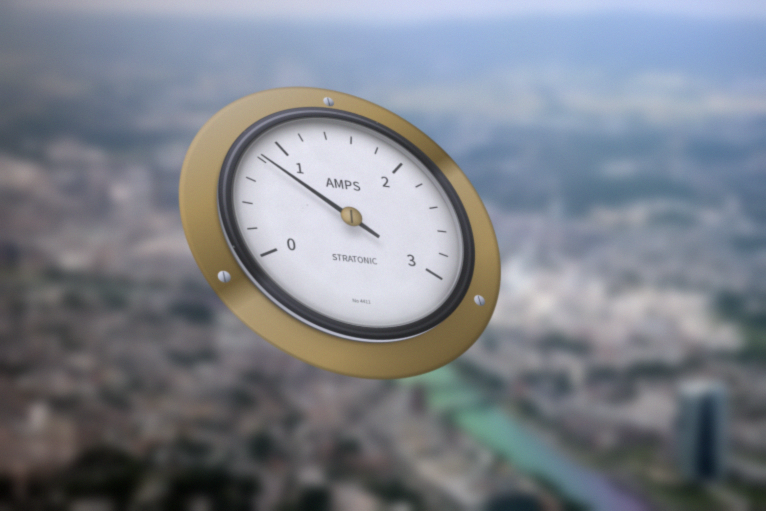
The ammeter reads **0.8** A
